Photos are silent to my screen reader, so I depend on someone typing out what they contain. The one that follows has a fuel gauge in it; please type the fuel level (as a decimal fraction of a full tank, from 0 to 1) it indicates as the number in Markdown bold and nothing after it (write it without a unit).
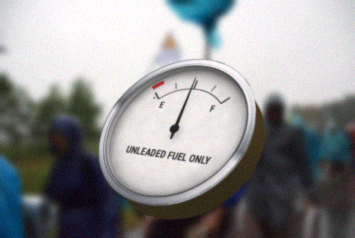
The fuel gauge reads **0.5**
